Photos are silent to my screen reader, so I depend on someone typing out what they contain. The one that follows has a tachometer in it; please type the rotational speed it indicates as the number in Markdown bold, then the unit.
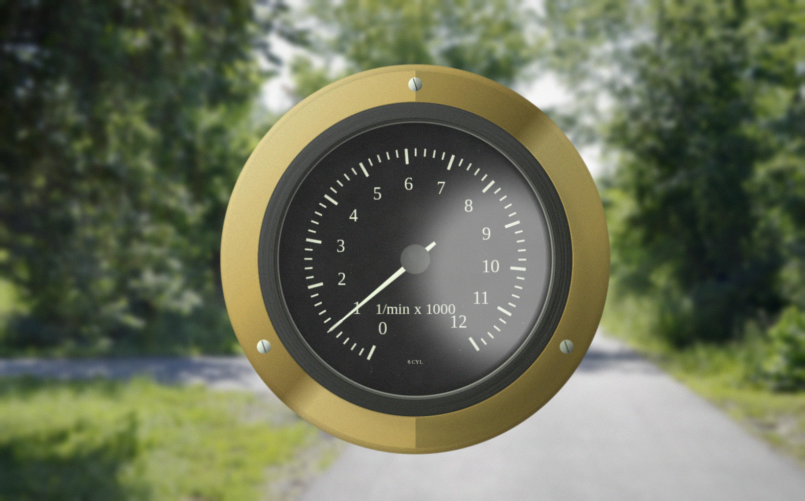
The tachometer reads **1000** rpm
